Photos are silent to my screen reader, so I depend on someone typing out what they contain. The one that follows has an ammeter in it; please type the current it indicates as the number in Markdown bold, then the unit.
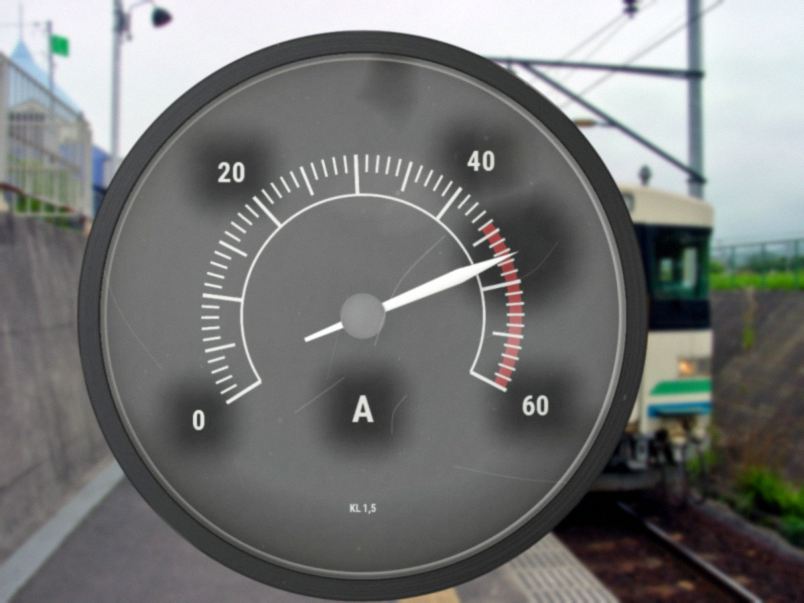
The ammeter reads **47.5** A
